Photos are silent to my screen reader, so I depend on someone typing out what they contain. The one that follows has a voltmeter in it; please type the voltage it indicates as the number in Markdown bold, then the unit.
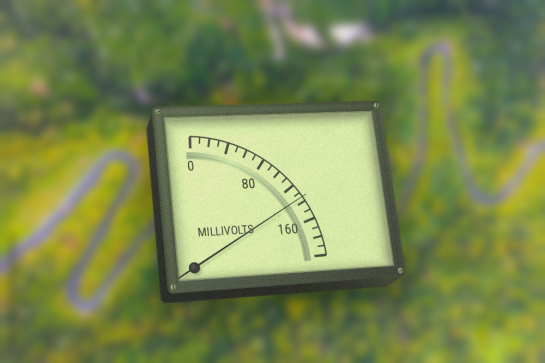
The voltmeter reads **135** mV
